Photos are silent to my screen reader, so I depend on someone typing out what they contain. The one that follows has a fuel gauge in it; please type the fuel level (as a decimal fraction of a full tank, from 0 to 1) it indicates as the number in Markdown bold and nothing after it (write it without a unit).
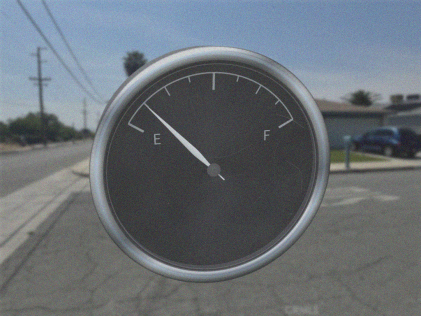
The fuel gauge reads **0.125**
